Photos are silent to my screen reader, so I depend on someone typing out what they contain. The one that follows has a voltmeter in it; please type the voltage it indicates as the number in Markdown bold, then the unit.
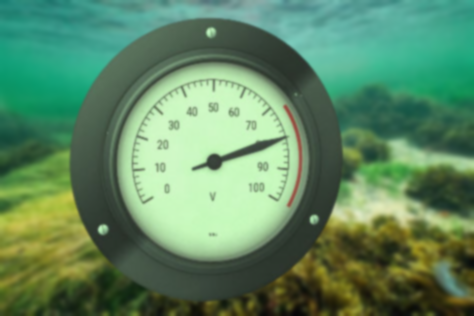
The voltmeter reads **80** V
